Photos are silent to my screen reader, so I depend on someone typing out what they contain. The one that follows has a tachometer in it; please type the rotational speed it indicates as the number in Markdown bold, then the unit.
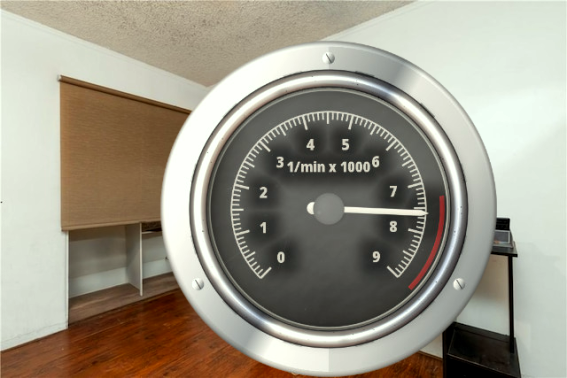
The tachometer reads **7600** rpm
